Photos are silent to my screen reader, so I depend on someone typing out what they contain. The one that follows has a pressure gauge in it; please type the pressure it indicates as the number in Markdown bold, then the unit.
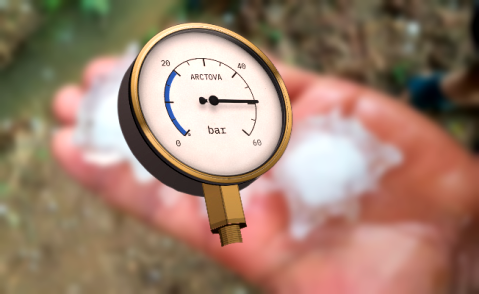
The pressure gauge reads **50** bar
